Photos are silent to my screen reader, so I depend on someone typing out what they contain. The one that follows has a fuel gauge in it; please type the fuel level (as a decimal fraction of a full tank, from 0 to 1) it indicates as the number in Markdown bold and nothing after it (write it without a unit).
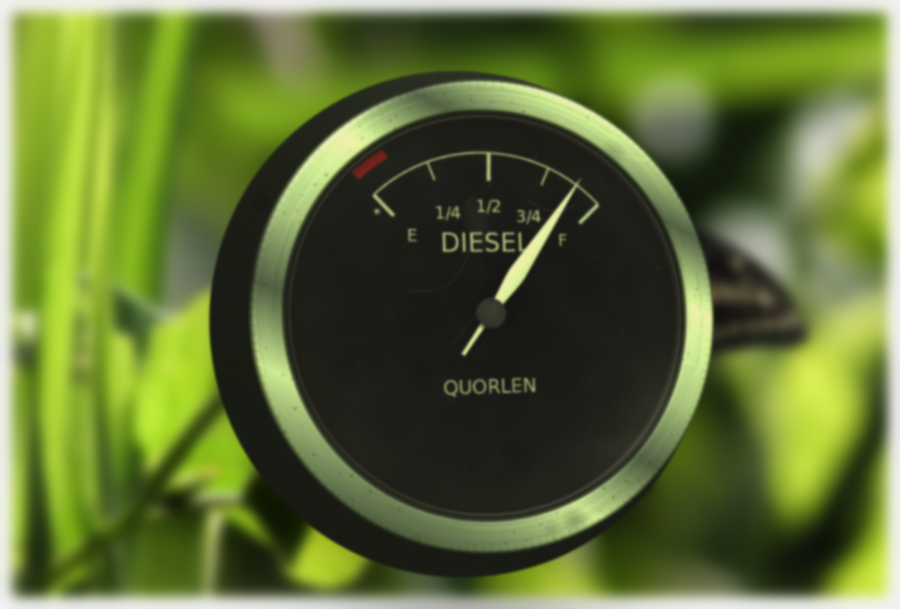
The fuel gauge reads **0.875**
